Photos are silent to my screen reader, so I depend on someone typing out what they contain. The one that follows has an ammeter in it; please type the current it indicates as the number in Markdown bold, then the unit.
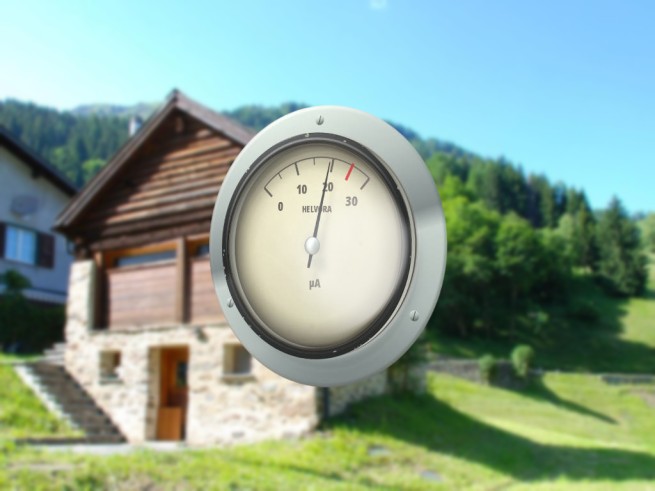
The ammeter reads **20** µA
